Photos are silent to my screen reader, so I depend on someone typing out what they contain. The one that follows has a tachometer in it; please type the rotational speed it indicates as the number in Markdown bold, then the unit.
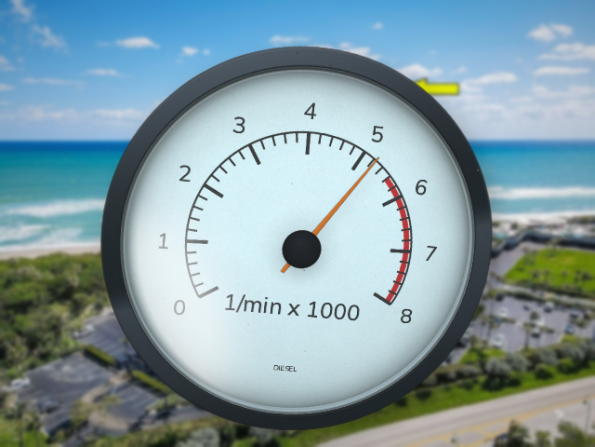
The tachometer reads **5200** rpm
